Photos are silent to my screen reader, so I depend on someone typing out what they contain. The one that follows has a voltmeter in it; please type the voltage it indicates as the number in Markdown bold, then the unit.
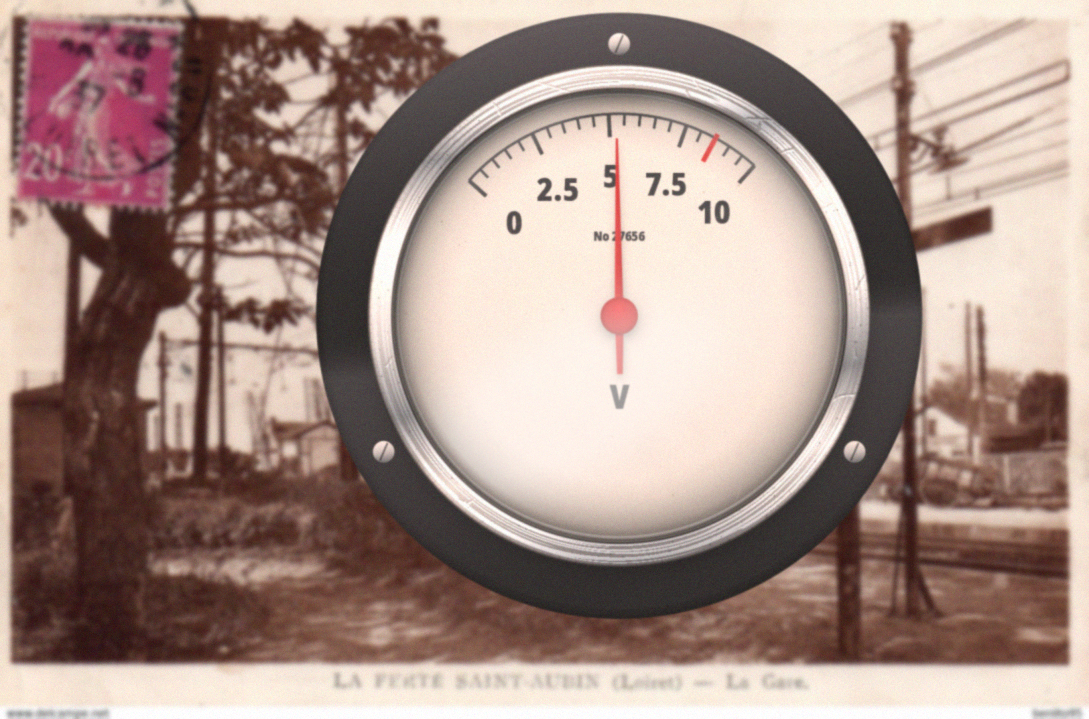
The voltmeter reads **5.25** V
